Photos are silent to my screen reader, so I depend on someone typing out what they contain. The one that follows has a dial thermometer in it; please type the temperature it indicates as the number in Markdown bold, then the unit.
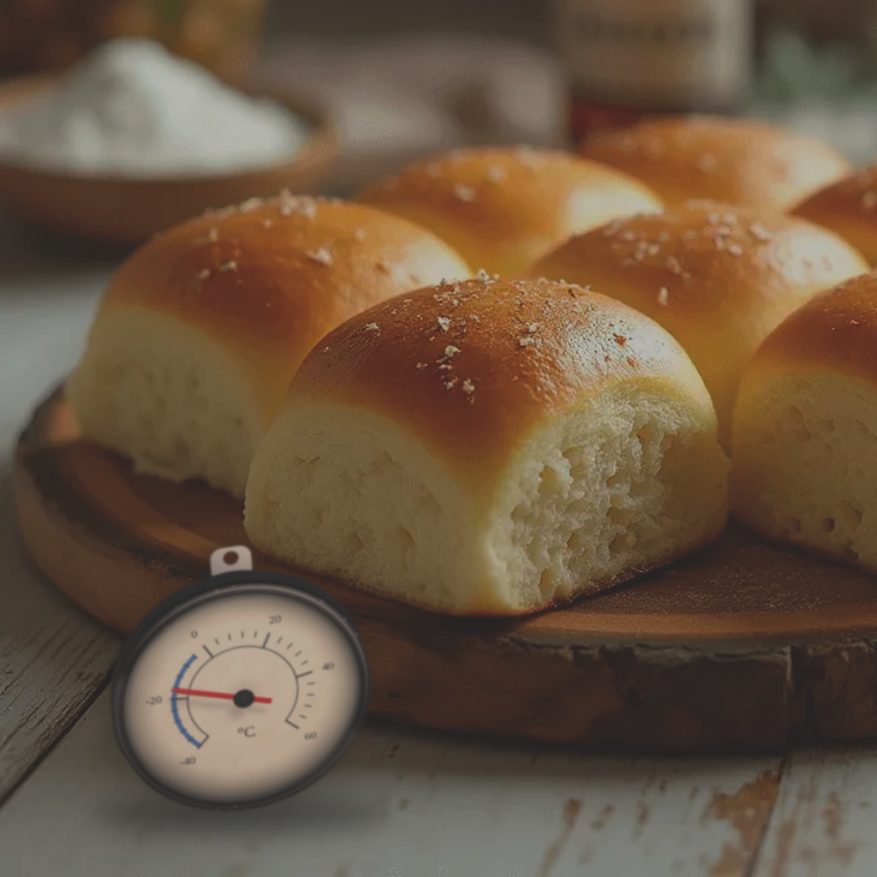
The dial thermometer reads **-16** °C
